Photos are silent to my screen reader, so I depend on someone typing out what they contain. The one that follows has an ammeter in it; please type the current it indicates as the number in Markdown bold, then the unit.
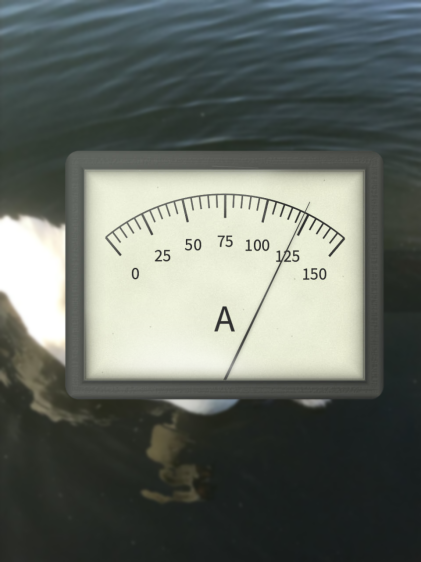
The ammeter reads **122.5** A
